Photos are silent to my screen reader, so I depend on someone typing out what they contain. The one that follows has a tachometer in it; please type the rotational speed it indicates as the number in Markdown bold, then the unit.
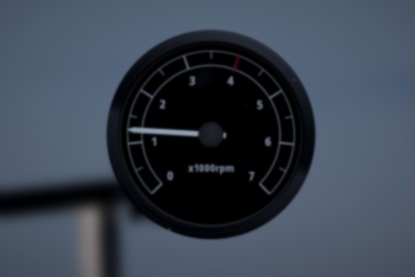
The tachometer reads **1250** rpm
